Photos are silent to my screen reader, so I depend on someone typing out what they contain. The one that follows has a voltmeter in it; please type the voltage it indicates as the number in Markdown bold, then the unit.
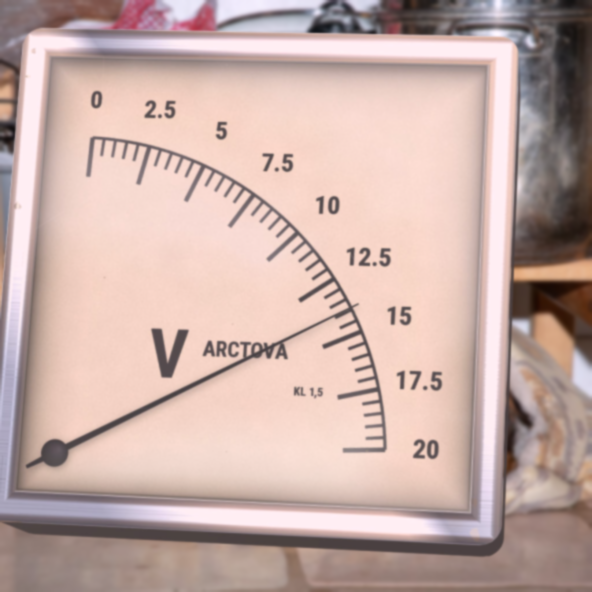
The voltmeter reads **14** V
